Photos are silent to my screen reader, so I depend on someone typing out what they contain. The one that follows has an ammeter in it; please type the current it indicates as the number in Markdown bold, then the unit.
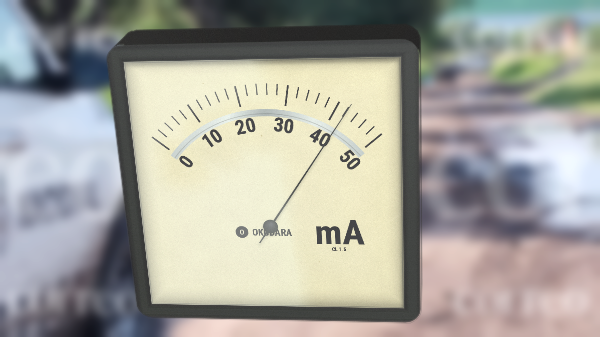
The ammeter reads **42** mA
